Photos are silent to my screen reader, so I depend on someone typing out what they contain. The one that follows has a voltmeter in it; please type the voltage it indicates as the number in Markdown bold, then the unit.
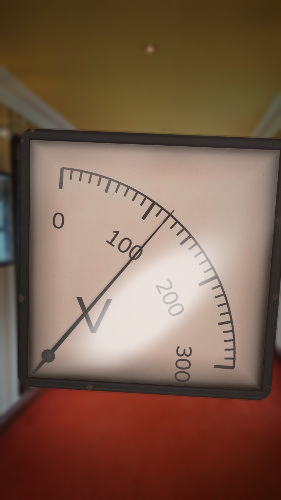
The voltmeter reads **120** V
